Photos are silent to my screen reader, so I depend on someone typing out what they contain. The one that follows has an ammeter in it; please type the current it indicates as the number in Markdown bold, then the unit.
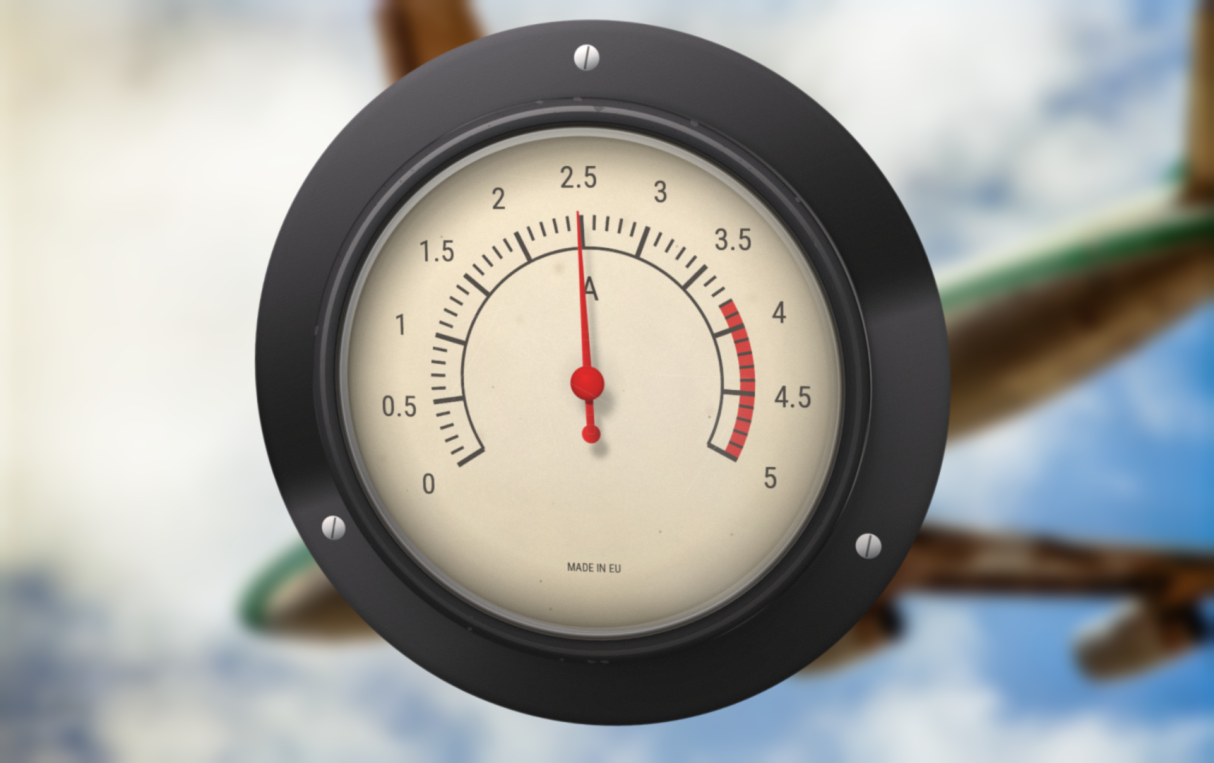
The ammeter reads **2.5** A
